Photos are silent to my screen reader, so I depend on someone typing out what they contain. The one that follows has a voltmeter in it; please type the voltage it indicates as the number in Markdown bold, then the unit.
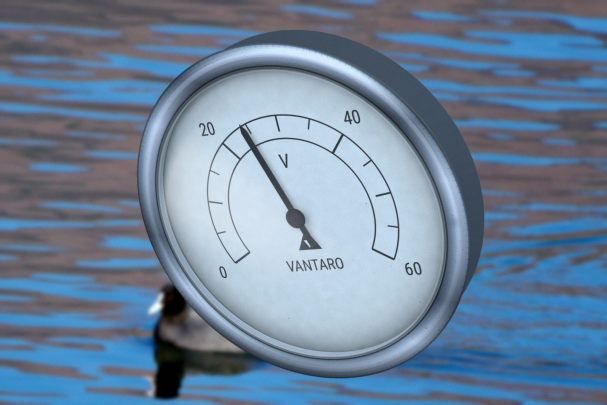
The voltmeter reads **25** V
